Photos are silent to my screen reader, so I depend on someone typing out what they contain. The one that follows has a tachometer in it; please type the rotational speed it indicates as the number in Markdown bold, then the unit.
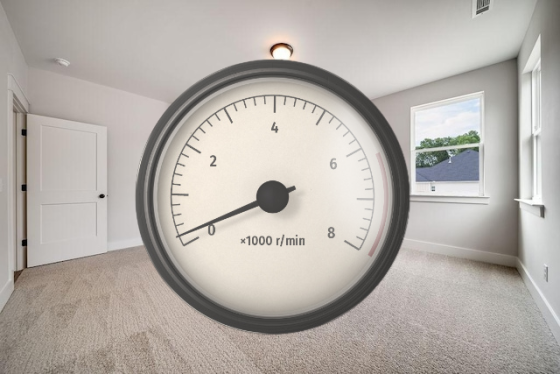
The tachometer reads **200** rpm
